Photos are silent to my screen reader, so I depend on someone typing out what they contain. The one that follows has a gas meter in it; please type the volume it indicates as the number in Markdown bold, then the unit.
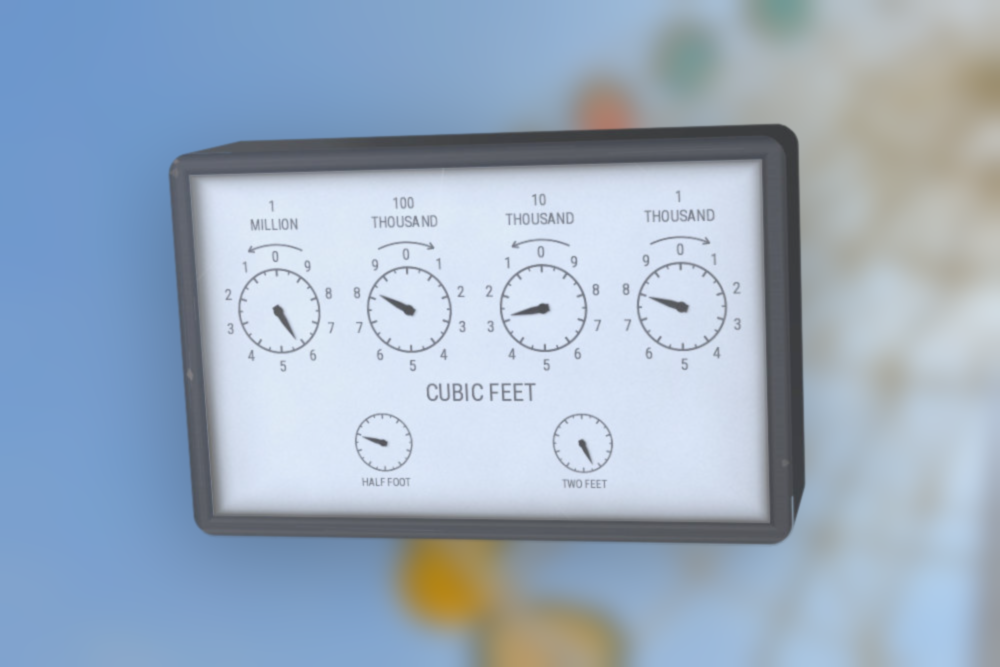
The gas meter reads **582800** ft³
